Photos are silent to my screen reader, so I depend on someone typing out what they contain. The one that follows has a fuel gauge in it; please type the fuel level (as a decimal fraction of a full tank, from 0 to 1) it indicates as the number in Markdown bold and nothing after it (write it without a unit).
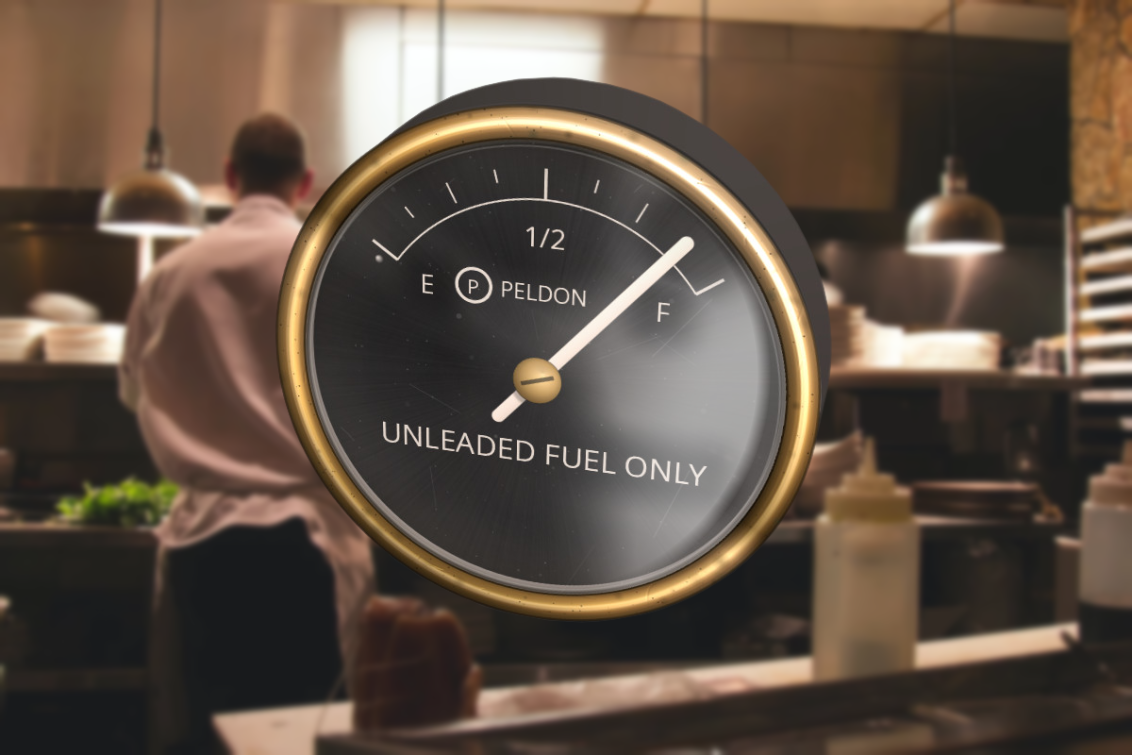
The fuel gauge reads **0.875**
